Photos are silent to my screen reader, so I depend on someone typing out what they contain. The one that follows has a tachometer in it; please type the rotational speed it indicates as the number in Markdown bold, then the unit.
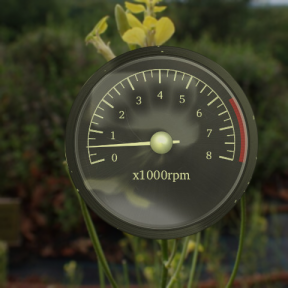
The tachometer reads **500** rpm
